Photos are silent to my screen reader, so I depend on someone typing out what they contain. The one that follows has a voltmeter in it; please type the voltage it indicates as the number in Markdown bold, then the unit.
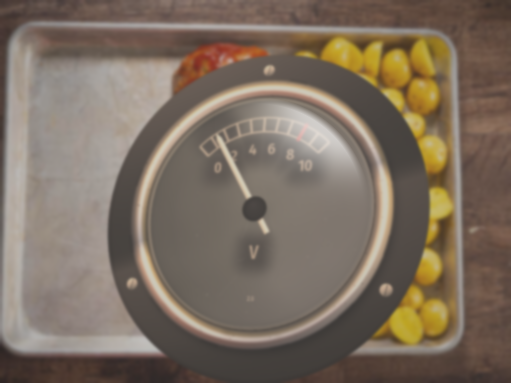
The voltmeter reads **1.5** V
